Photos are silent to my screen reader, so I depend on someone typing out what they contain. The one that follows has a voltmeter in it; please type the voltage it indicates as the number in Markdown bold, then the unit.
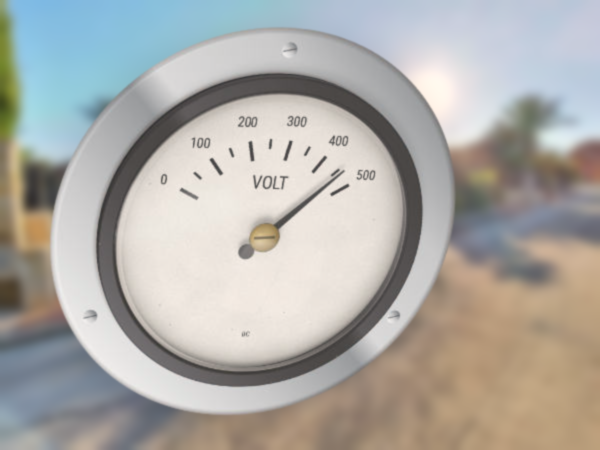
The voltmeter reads **450** V
